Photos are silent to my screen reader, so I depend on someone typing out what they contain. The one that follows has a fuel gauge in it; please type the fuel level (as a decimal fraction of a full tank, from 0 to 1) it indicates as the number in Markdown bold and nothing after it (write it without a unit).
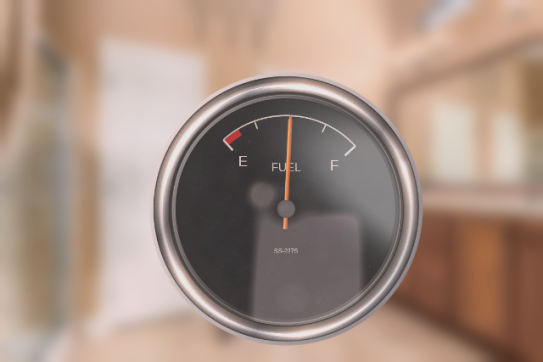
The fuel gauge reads **0.5**
